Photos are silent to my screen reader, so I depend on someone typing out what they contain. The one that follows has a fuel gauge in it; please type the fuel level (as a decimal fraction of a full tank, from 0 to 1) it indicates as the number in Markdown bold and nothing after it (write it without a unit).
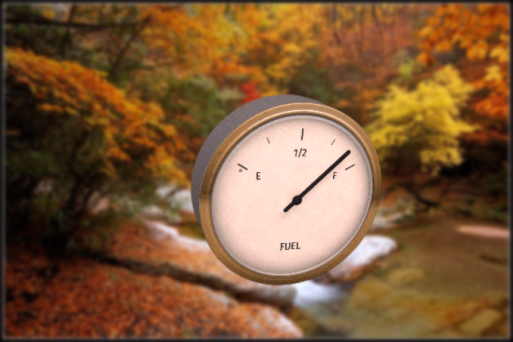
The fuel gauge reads **0.875**
